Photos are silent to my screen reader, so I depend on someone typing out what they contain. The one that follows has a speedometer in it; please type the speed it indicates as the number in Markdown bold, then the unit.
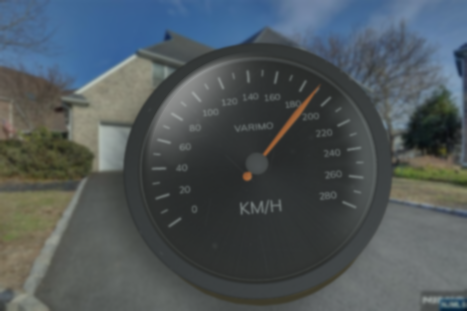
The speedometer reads **190** km/h
